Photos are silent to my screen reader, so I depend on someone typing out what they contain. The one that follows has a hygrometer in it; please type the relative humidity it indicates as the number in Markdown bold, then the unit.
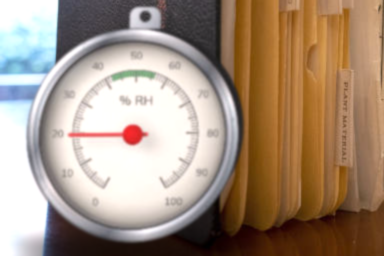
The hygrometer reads **20** %
